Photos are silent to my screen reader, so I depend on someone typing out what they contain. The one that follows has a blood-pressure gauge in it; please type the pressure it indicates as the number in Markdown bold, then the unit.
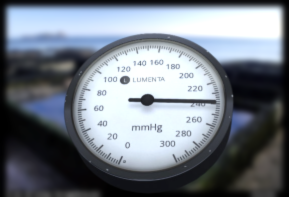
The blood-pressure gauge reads **240** mmHg
